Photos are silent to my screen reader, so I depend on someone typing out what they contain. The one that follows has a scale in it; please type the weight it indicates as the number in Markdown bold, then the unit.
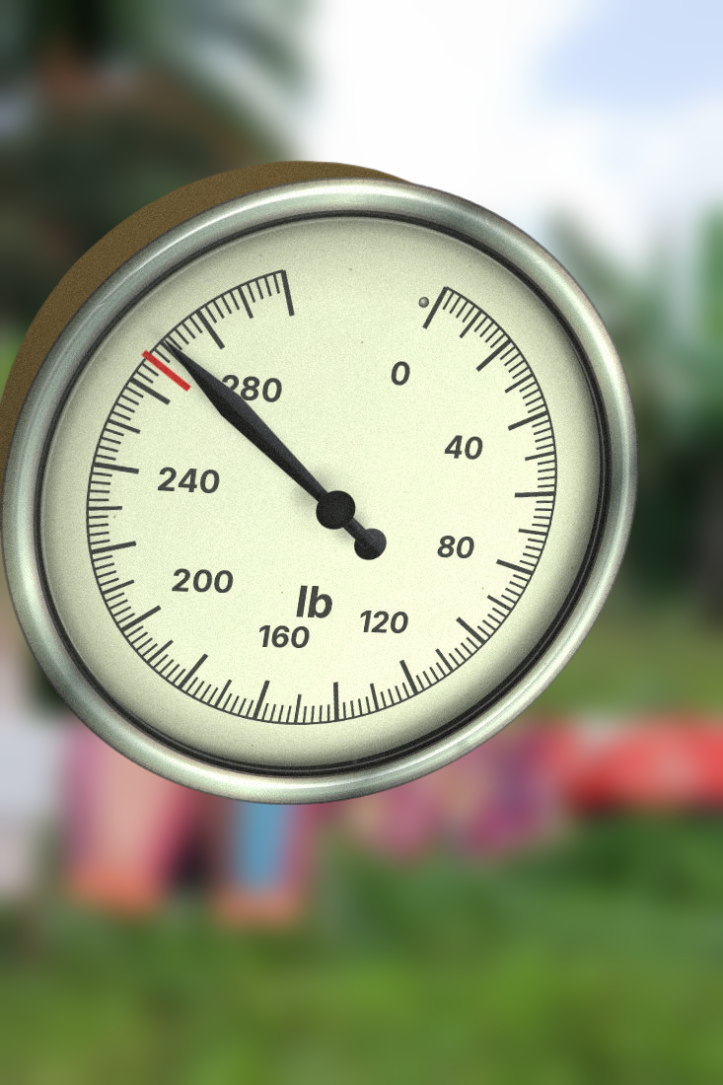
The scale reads **271** lb
